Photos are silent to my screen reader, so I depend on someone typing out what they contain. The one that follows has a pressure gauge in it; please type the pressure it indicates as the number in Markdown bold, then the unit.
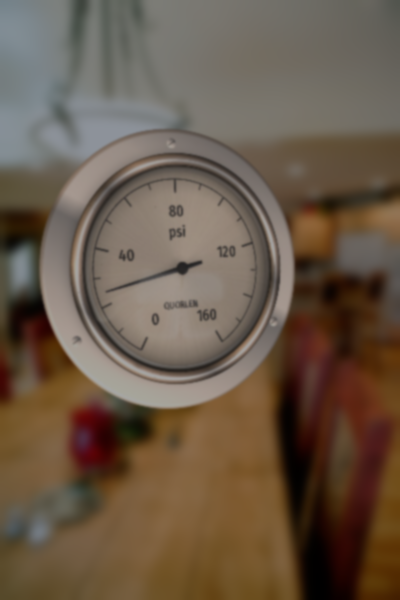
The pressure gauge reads **25** psi
